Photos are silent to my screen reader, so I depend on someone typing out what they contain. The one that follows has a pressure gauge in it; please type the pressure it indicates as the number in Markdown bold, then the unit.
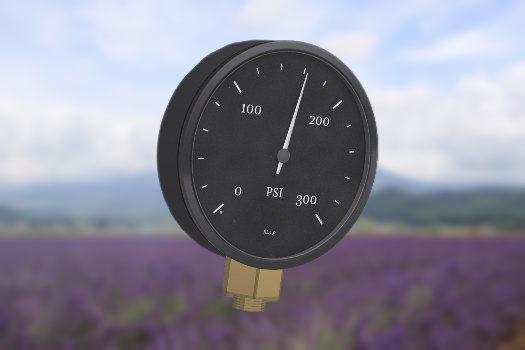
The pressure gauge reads **160** psi
